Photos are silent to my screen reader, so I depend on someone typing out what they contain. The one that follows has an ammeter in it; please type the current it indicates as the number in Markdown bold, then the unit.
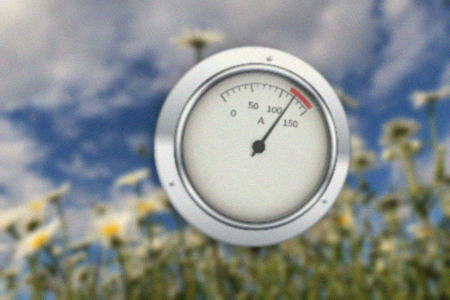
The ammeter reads **120** A
